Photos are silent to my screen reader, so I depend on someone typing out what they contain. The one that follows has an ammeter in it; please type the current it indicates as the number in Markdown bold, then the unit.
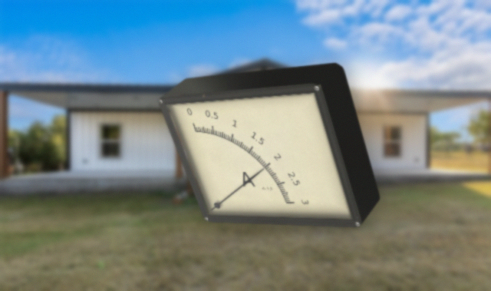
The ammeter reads **2** A
